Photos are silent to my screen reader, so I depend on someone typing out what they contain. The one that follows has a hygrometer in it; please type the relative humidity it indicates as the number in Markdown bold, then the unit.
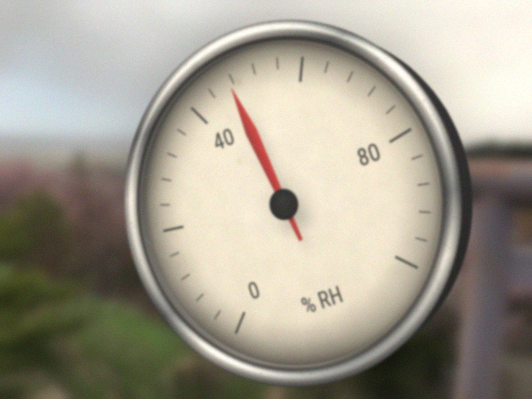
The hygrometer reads **48** %
